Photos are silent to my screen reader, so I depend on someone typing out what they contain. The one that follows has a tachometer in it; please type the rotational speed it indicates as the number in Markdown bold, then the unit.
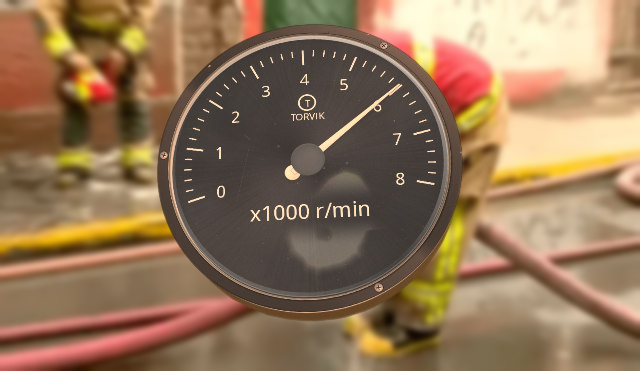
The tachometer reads **6000** rpm
